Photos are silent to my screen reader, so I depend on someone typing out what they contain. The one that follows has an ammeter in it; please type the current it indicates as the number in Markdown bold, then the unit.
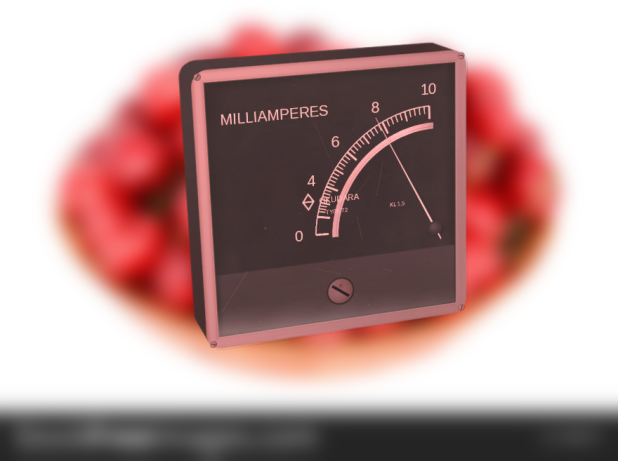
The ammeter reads **7.8** mA
